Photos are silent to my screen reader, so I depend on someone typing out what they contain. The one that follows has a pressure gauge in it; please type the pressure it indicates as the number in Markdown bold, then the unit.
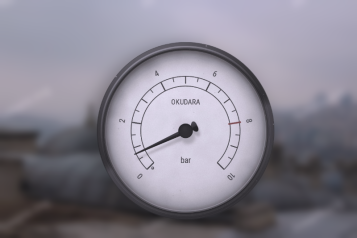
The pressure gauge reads **0.75** bar
